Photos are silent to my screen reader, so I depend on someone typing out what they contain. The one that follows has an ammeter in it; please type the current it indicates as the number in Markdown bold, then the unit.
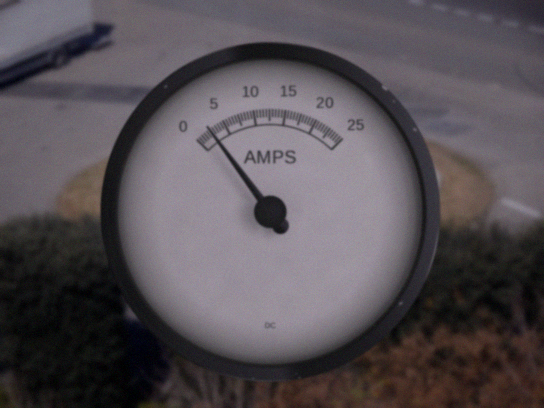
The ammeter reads **2.5** A
